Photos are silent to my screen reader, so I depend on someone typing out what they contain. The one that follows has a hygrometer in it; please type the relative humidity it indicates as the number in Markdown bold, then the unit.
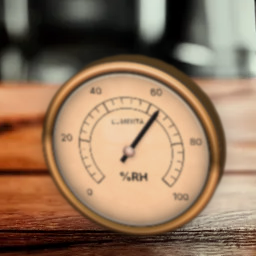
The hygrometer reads **64** %
